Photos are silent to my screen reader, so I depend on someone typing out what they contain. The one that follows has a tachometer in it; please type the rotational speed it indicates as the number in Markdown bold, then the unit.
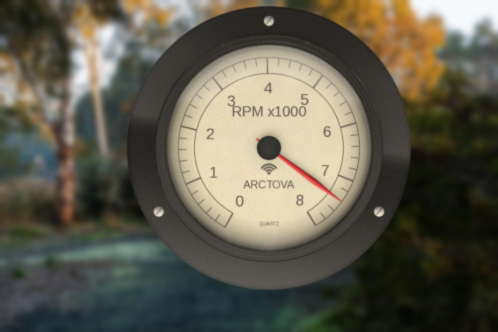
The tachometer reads **7400** rpm
